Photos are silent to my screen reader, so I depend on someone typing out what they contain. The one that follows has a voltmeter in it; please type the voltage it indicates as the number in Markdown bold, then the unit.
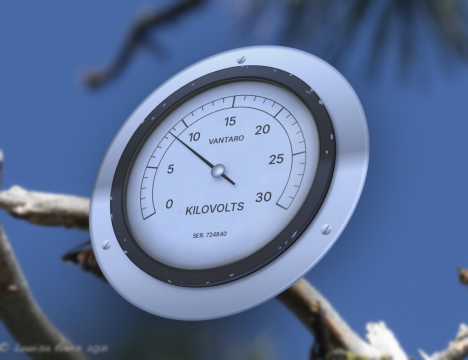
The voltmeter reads **8.5** kV
